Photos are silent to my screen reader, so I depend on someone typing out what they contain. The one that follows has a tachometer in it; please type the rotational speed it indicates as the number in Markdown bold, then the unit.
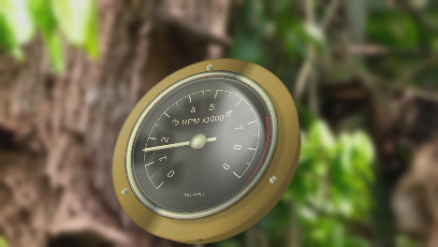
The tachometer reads **1500** rpm
